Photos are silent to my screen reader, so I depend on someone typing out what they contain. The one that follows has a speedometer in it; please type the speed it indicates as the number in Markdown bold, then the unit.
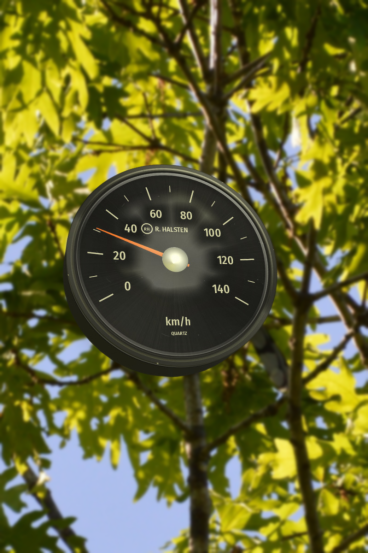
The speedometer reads **30** km/h
